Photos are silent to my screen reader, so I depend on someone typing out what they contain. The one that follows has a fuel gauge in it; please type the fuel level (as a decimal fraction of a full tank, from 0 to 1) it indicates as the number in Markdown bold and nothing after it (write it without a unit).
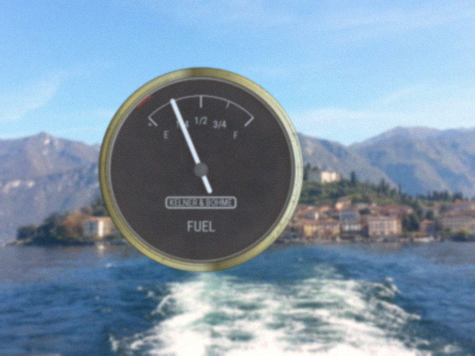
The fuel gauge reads **0.25**
